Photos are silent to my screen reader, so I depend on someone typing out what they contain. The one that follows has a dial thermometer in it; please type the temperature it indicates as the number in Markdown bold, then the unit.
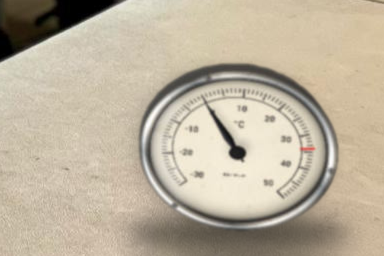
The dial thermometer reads **0** °C
